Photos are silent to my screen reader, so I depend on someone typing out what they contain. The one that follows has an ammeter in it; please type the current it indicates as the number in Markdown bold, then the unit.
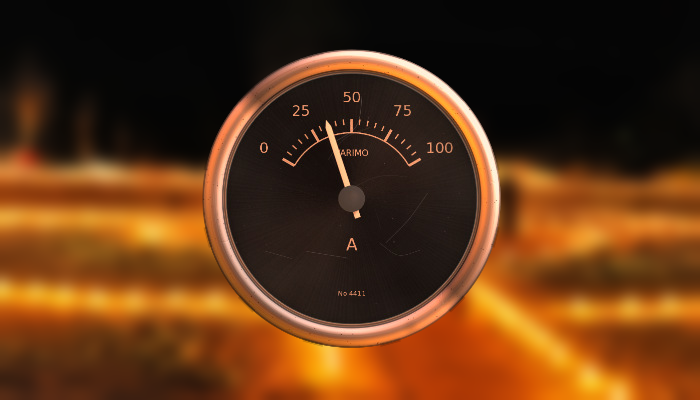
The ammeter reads **35** A
